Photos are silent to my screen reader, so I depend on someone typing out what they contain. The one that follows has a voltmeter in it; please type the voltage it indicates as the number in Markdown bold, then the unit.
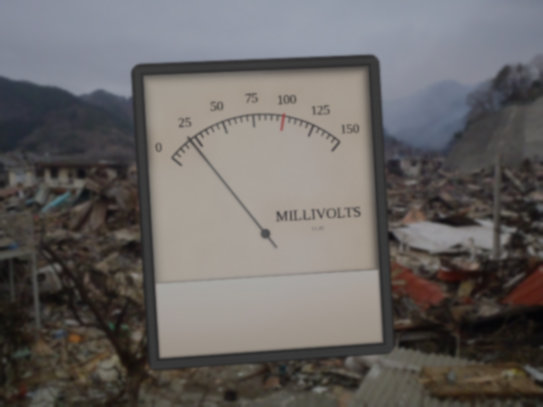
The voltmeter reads **20** mV
